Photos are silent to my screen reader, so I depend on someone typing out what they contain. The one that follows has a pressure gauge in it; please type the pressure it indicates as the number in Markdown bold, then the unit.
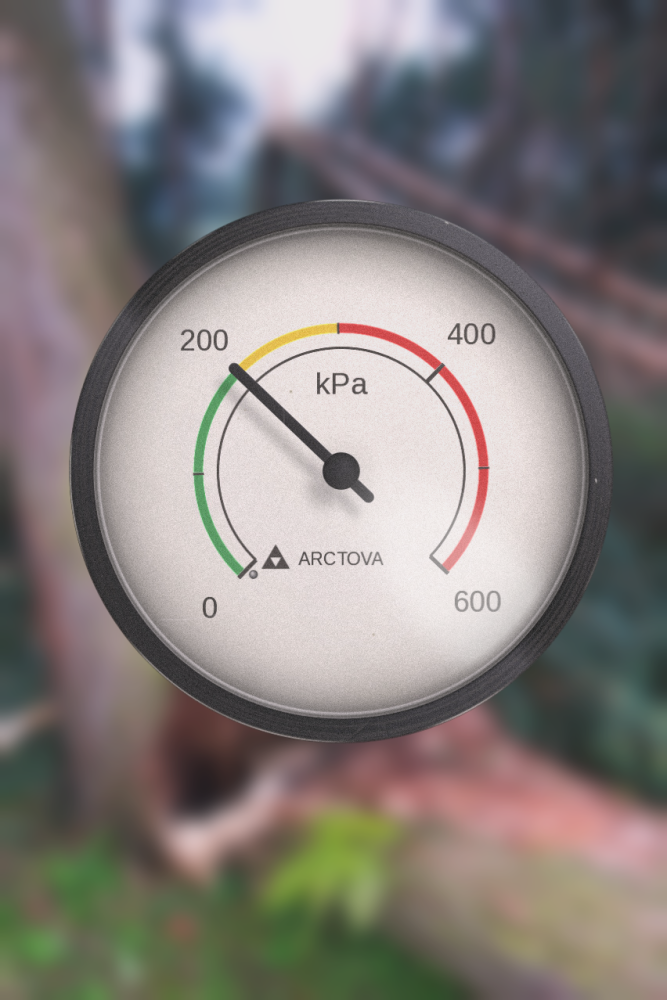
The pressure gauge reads **200** kPa
